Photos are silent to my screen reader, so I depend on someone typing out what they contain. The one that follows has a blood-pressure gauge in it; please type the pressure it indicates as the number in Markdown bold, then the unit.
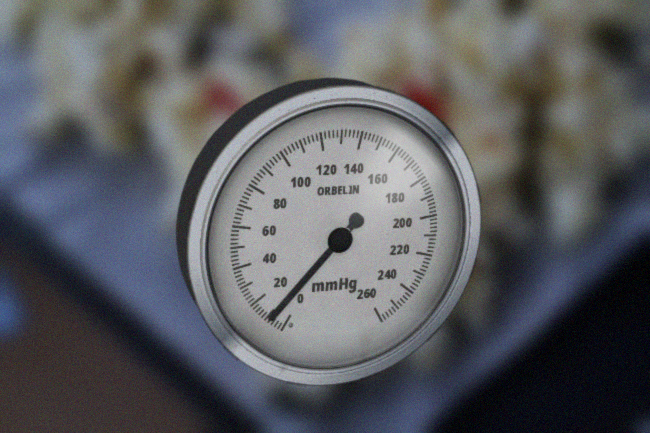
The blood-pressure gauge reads **10** mmHg
